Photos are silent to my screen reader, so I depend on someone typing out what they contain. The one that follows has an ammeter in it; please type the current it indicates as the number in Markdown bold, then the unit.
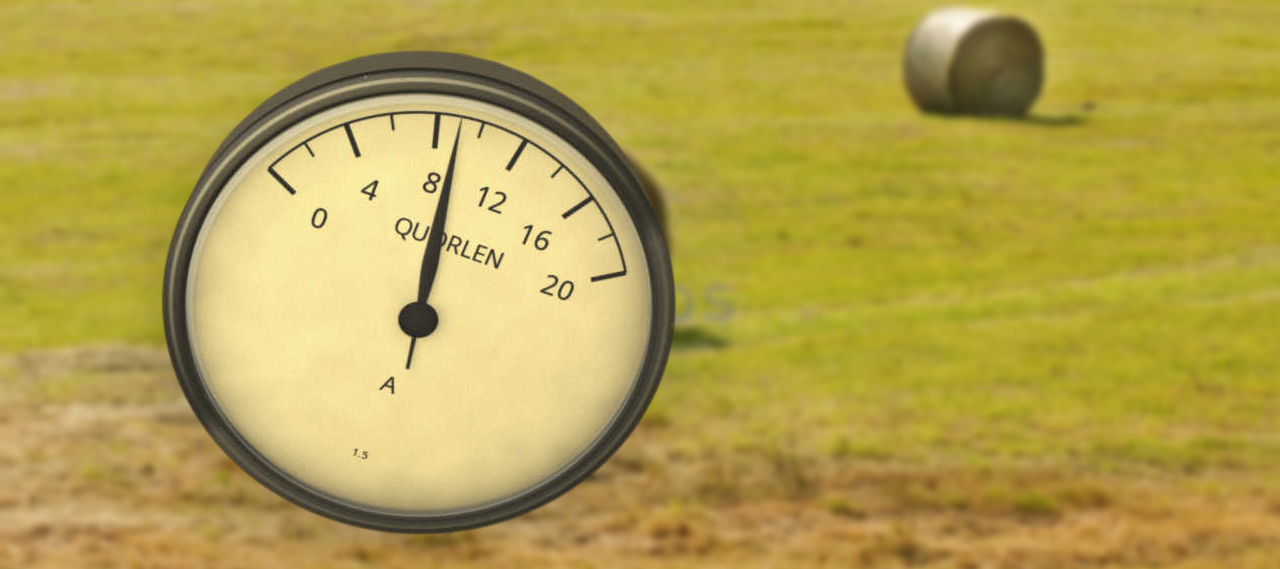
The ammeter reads **9** A
